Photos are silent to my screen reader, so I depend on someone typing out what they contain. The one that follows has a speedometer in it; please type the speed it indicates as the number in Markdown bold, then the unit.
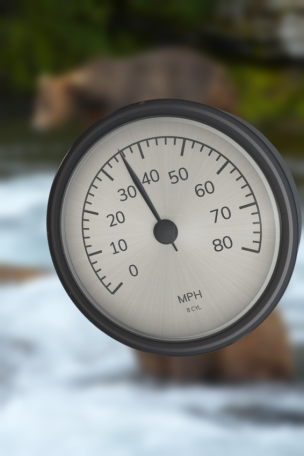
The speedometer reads **36** mph
